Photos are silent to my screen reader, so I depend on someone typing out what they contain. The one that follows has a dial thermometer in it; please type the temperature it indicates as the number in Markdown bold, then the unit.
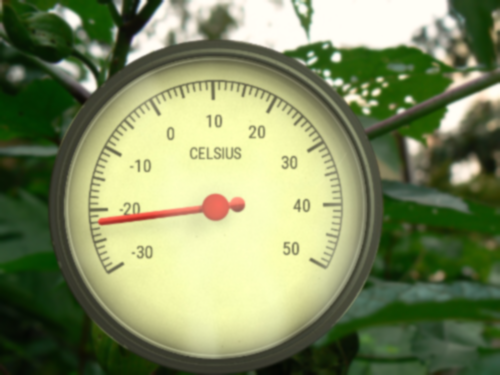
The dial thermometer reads **-22** °C
